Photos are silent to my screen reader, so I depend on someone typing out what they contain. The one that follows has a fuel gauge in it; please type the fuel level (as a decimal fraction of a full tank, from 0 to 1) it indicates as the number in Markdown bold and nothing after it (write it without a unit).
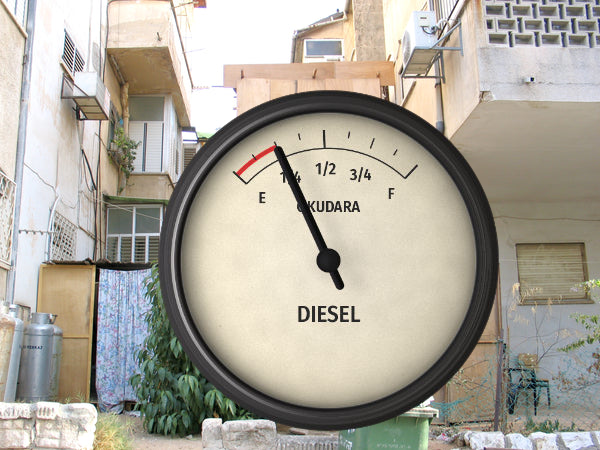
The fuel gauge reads **0.25**
